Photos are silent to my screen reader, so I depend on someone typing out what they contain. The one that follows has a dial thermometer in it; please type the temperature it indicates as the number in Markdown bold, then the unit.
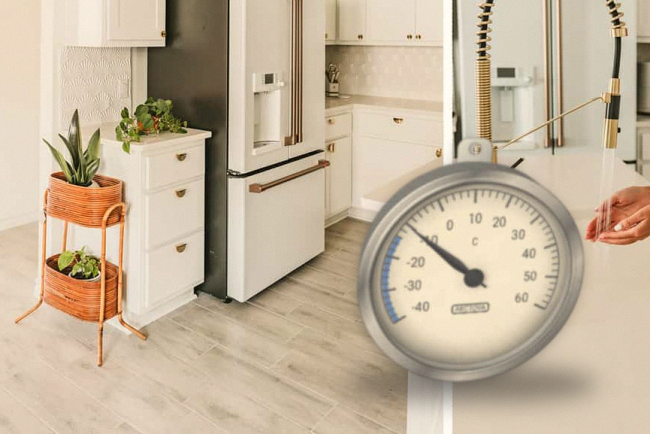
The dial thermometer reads **-10** °C
